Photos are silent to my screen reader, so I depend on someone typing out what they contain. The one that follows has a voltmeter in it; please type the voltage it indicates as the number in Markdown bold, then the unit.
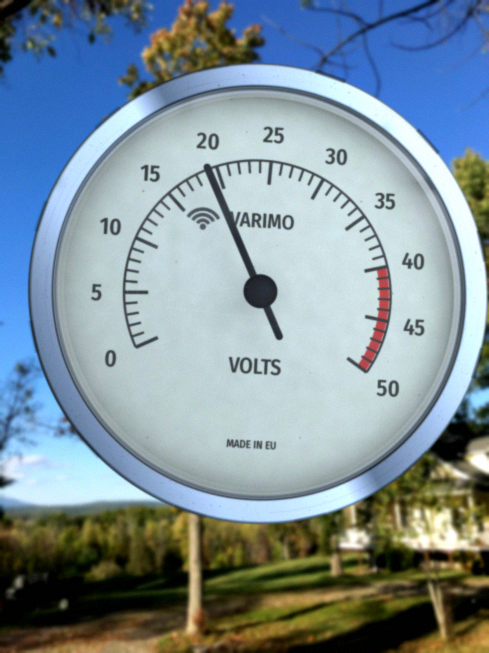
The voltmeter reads **19** V
